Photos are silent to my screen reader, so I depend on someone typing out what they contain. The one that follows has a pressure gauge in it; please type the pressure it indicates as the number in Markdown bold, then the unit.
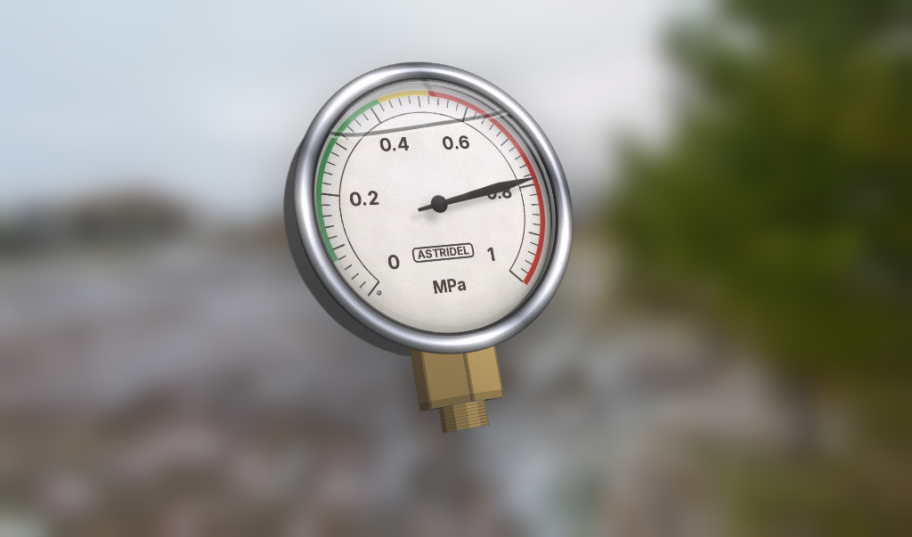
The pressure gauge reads **0.79** MPa
